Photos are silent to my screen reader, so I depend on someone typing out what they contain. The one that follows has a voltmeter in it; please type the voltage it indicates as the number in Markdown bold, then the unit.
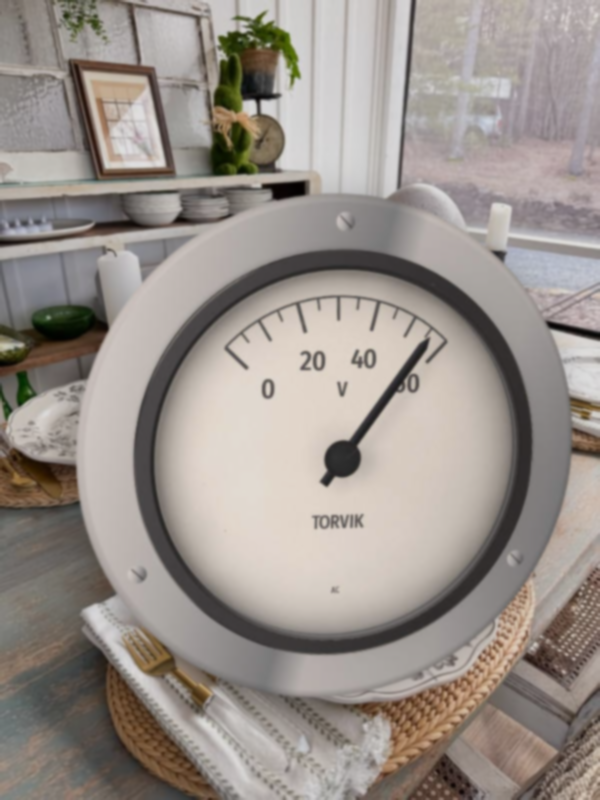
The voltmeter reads **55** V
